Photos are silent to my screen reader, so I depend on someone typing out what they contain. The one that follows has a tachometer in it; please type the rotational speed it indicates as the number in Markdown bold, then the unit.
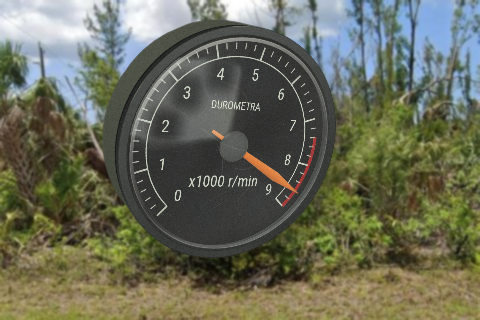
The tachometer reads **8600** rpm
